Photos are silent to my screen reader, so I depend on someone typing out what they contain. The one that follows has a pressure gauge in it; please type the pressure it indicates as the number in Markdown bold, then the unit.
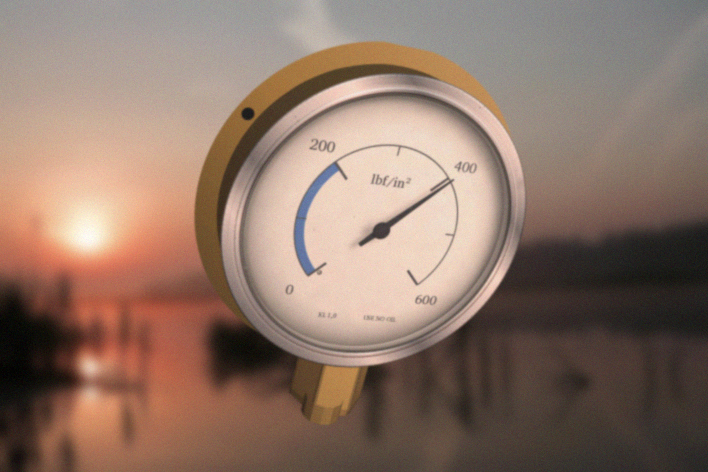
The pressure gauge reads **400** psi
